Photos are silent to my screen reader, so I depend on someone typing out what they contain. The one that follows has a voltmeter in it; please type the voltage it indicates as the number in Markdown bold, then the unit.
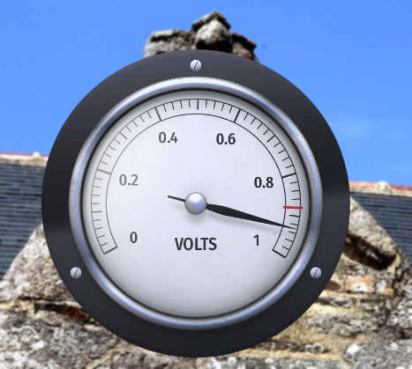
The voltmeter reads **0.93** V
